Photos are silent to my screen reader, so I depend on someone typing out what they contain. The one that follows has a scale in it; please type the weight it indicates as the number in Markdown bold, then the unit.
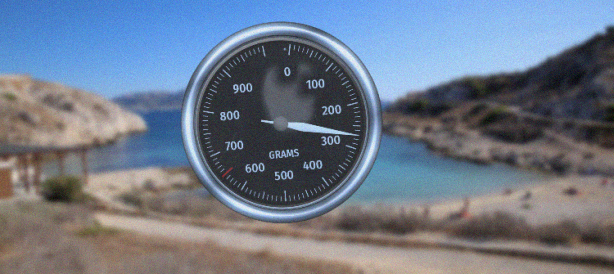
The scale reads **270** g
